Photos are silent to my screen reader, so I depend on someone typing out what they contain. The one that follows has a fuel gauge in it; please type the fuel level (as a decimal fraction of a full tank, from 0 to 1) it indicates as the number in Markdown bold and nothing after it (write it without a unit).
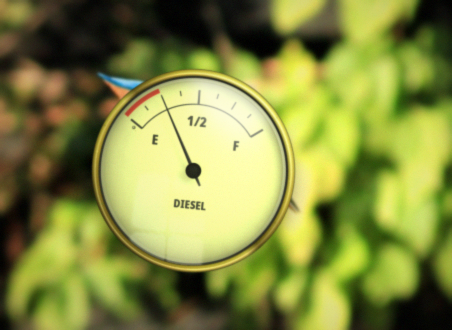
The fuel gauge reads **0.25**
